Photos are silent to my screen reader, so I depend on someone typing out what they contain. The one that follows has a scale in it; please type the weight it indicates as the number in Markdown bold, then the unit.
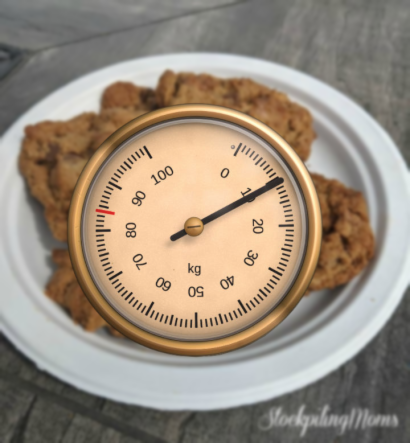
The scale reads **11** kg
